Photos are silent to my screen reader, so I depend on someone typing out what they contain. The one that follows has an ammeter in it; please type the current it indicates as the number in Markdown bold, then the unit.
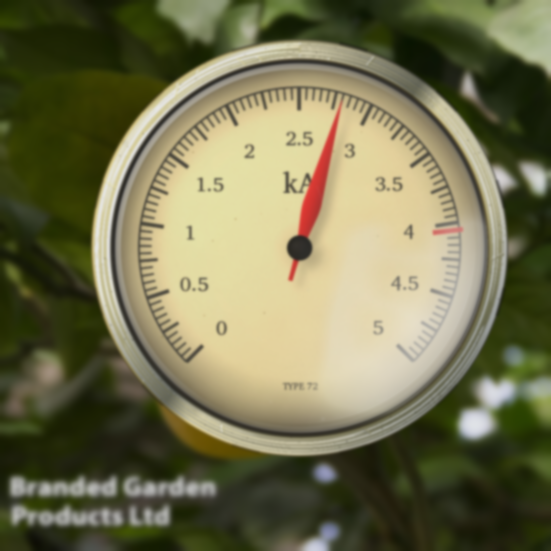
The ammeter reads **2.8** kA
